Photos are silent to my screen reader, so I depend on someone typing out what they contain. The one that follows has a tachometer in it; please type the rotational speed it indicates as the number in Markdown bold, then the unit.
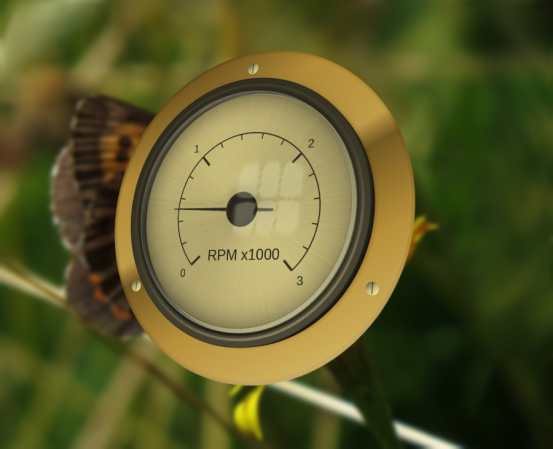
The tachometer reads **500** rpm
